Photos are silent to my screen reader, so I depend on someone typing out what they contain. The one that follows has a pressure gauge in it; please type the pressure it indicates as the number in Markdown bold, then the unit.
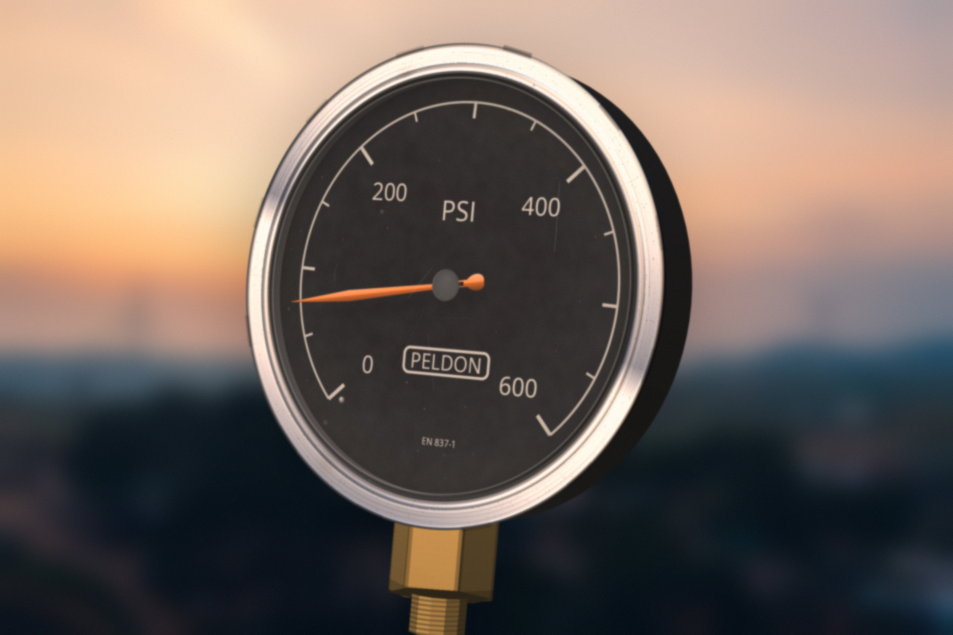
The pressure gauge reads **75** psi
